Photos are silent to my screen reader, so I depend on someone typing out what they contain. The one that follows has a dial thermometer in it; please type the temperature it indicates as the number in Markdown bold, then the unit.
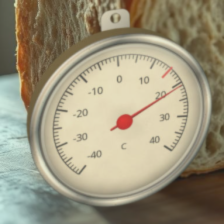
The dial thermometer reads **20** °C
